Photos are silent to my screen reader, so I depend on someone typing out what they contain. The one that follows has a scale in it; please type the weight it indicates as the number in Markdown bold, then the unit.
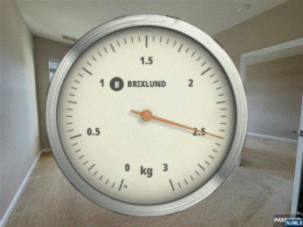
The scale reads **2.5** kg
